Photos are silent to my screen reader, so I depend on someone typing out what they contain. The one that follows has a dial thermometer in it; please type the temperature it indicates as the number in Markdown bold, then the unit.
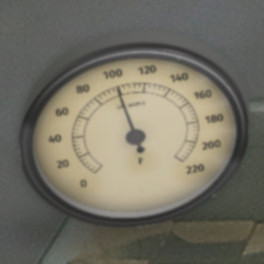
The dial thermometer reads **100** °F
